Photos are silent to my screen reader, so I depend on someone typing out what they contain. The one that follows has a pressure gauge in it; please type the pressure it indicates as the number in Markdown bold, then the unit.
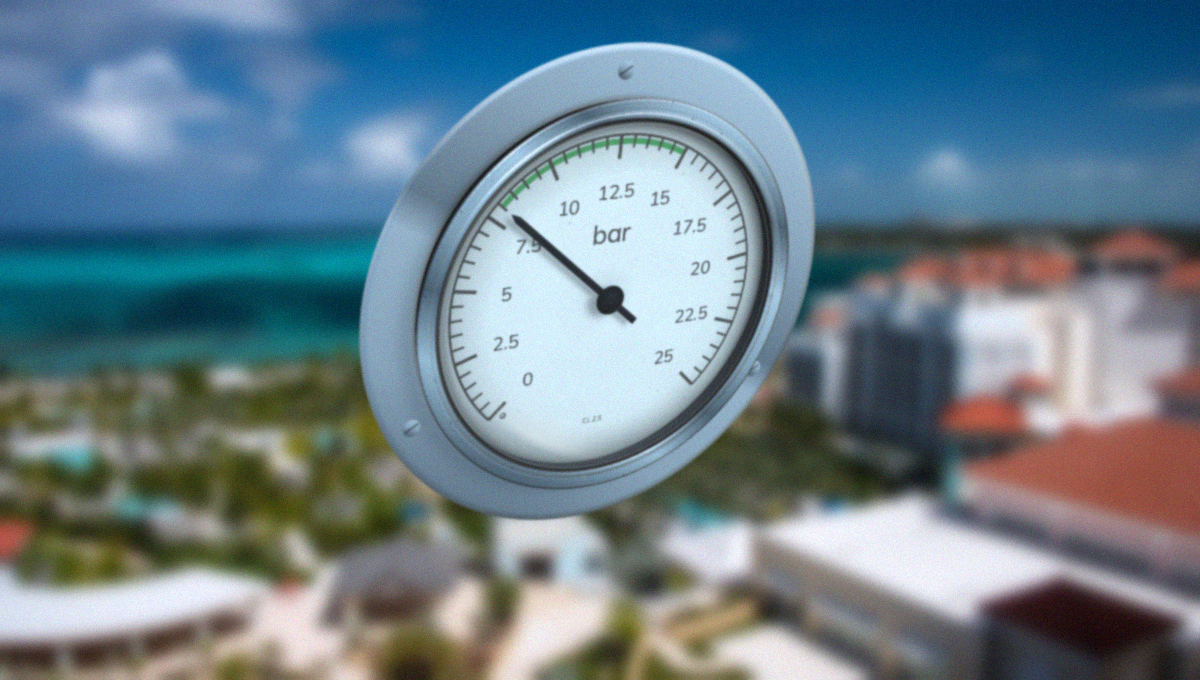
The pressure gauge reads **8** bar
